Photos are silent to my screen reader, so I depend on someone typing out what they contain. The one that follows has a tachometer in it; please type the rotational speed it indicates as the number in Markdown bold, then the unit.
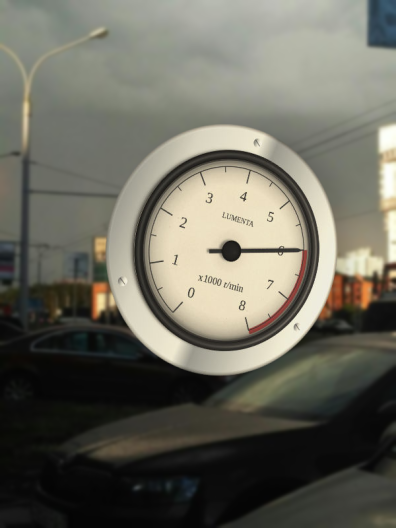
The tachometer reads **6000** rpm
